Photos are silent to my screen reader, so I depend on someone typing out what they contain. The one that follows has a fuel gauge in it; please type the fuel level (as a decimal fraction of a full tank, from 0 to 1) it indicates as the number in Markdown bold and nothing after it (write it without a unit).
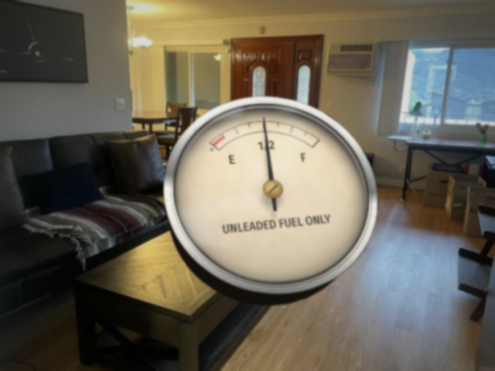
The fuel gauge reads **0.5**
